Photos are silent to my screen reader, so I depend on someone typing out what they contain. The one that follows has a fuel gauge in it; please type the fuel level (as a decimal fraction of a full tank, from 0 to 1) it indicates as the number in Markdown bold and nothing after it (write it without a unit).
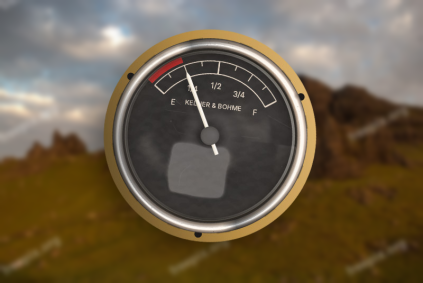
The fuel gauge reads **0.25**
